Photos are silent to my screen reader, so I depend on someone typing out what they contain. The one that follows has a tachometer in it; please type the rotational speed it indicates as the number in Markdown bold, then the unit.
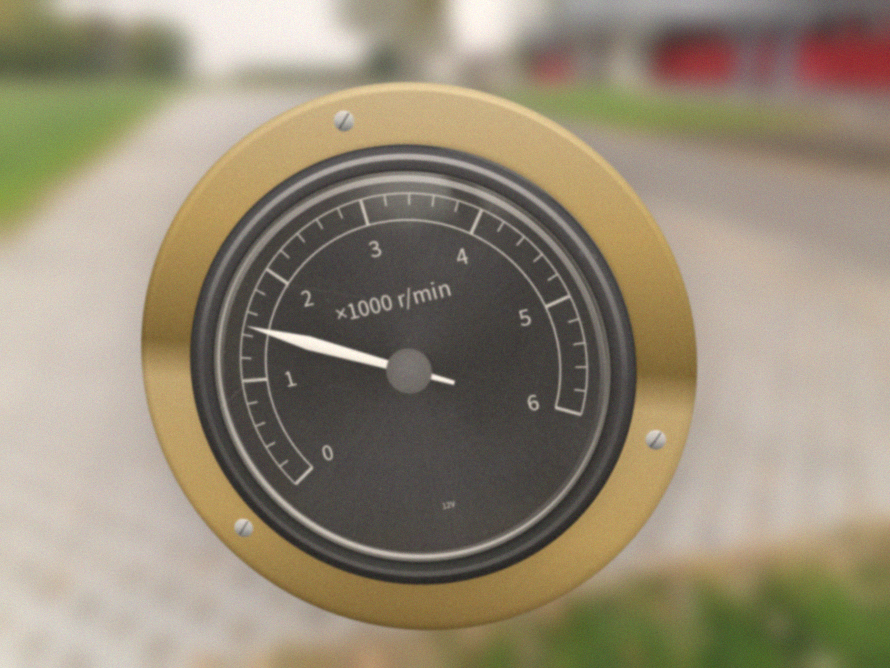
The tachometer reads **1500** rpm
